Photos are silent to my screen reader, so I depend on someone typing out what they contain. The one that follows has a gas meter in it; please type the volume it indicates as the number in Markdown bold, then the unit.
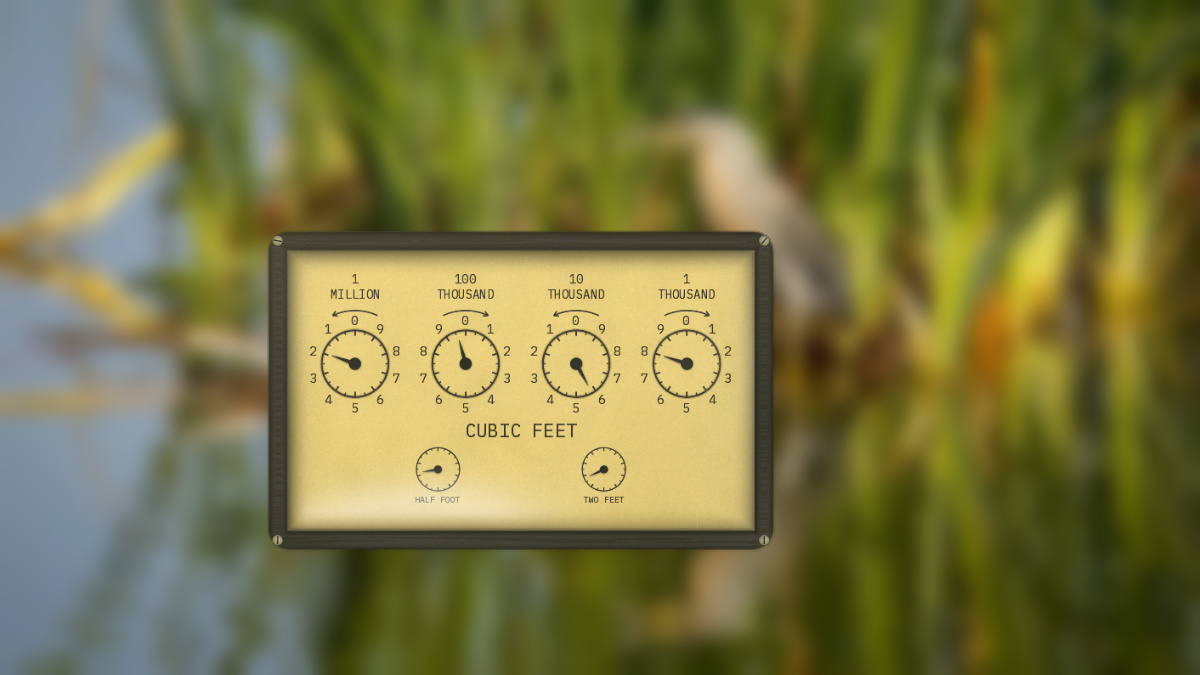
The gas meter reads **195800** ft³
